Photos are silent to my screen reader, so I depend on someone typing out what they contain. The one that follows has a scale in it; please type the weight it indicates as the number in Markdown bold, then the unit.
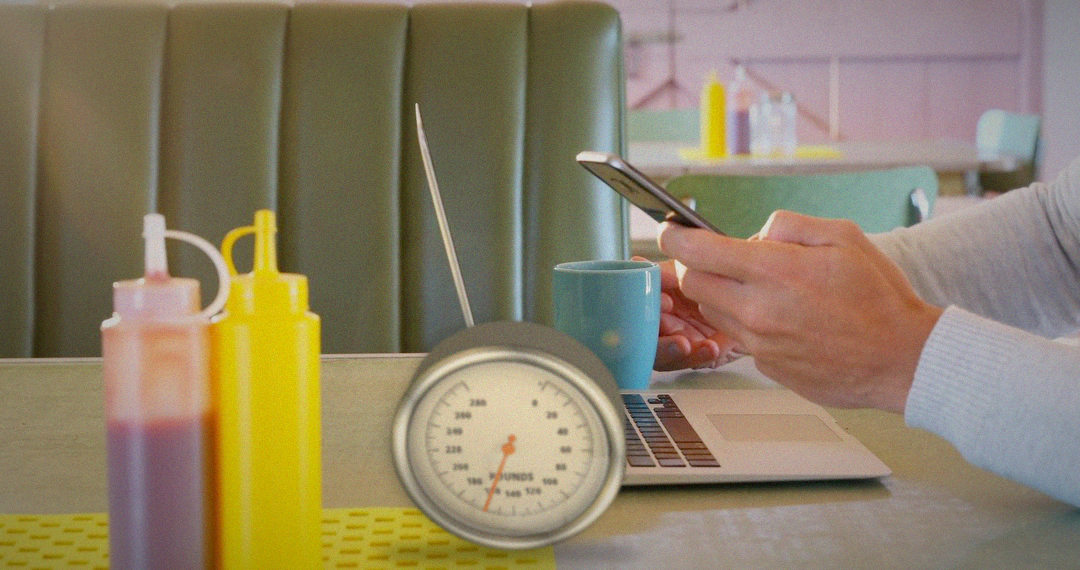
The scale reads **160** lb
